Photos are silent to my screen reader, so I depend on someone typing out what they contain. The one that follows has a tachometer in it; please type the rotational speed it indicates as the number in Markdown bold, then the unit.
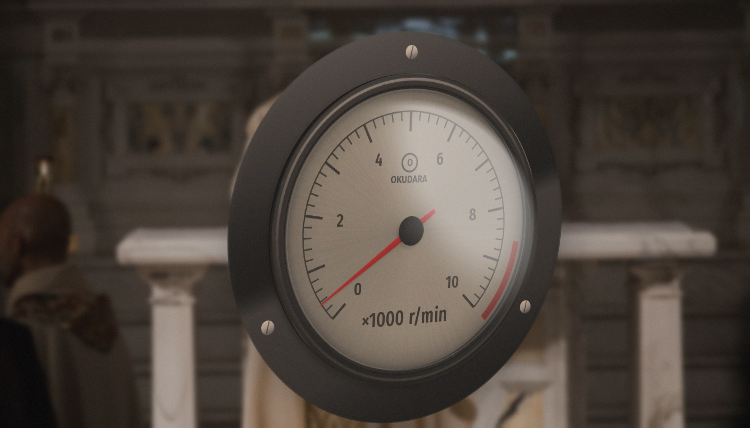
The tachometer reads **400** rpm
